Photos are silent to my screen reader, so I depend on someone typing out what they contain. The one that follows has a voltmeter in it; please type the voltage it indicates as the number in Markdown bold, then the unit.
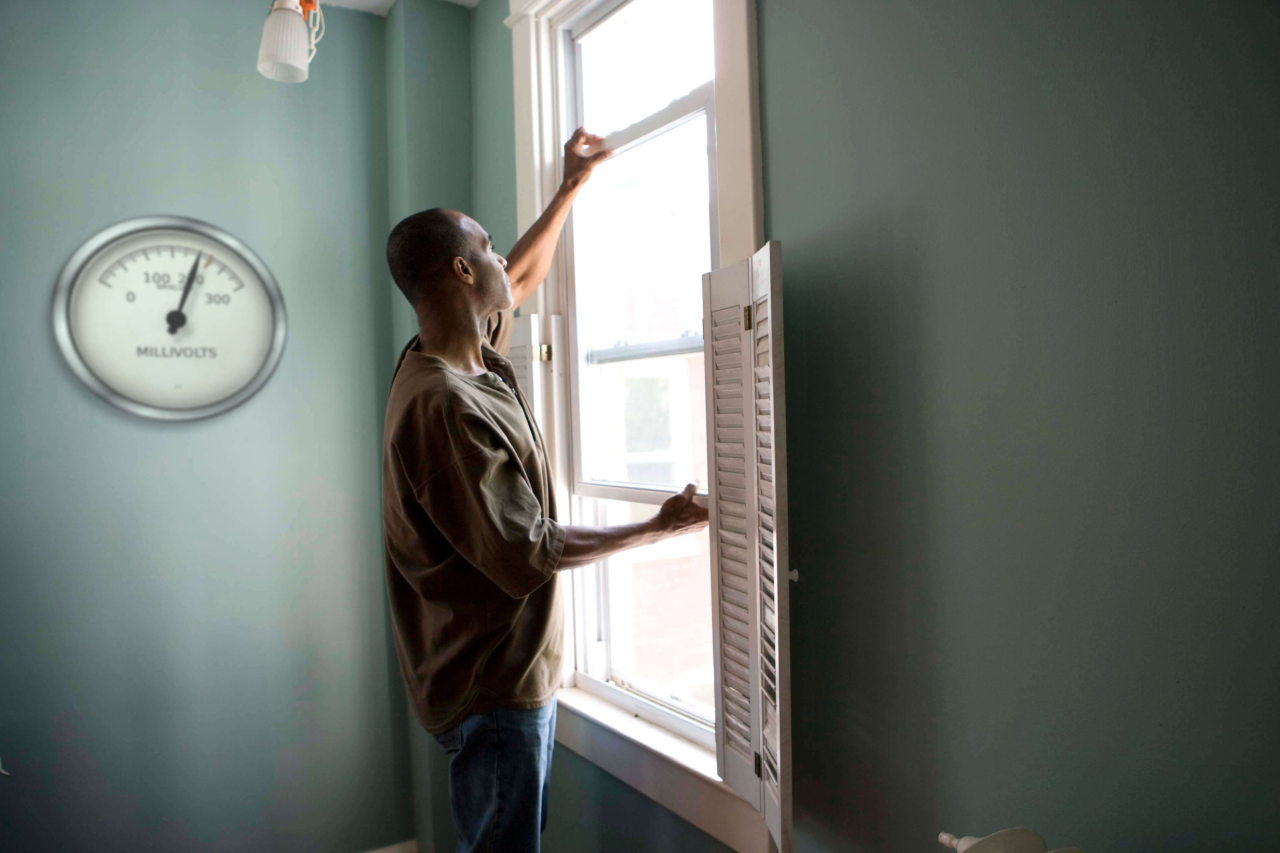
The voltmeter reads **200** mV
